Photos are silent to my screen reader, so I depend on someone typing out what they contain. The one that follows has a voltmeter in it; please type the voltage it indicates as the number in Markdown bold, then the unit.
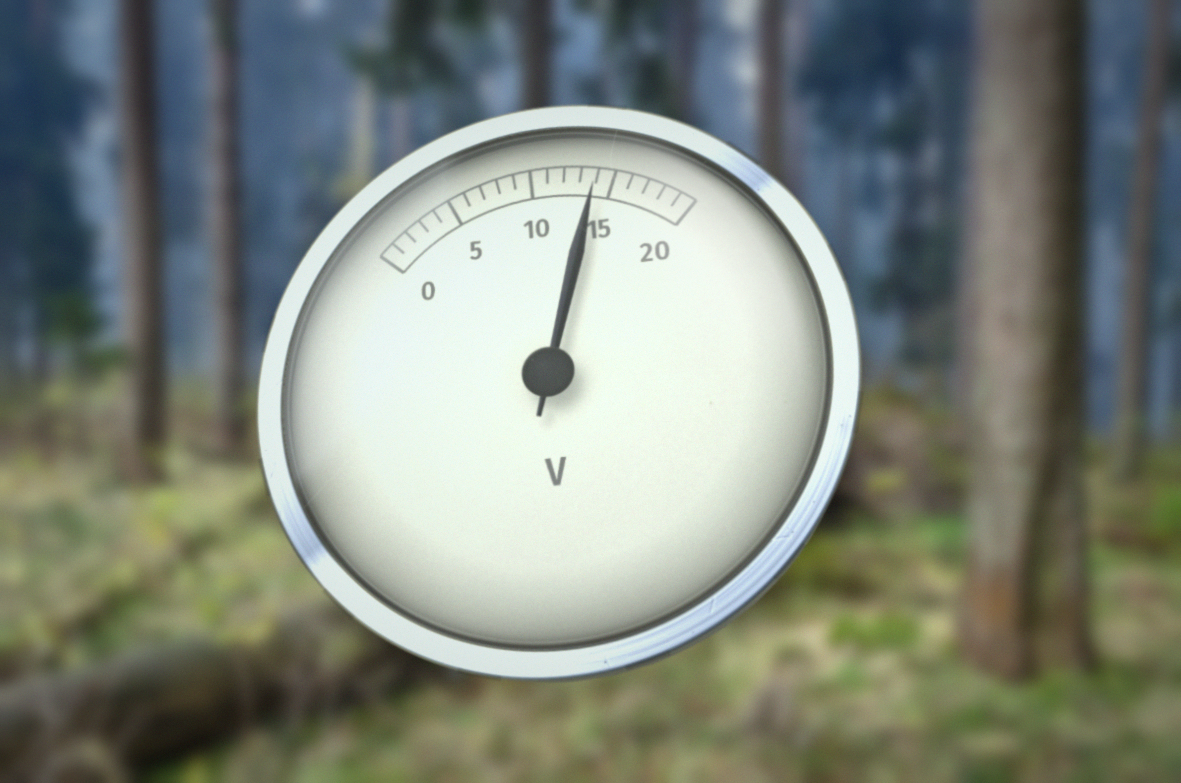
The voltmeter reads **14** V
